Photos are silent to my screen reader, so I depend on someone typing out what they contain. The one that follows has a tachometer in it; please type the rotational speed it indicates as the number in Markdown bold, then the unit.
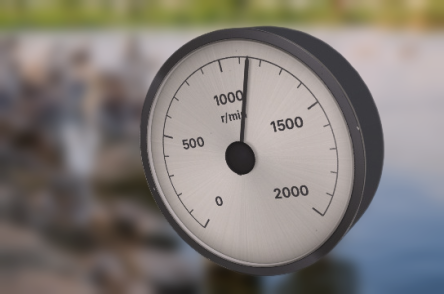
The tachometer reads **1150** rpm
